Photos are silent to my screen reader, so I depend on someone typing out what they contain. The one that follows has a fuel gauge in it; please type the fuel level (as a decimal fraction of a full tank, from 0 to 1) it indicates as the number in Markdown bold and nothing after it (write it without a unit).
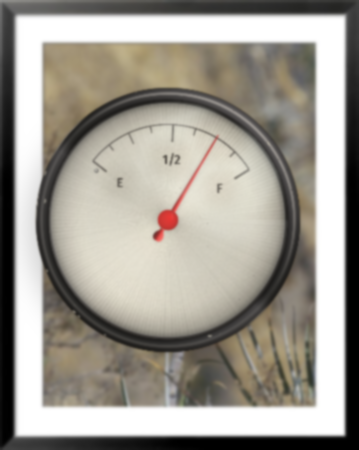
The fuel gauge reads **0.75**
